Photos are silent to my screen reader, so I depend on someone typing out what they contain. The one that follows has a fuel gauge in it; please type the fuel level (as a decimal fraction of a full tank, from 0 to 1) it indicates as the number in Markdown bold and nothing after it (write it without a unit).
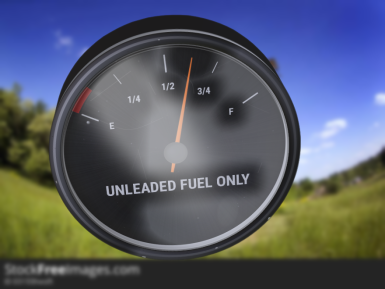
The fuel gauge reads **0.625**
